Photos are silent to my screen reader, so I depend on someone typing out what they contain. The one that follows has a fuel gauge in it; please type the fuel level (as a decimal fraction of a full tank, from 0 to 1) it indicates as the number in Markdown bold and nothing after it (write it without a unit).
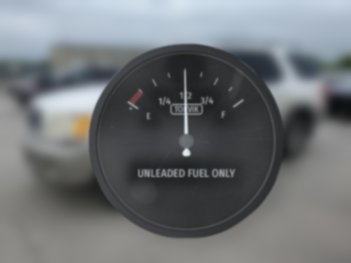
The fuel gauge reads **0.5**
